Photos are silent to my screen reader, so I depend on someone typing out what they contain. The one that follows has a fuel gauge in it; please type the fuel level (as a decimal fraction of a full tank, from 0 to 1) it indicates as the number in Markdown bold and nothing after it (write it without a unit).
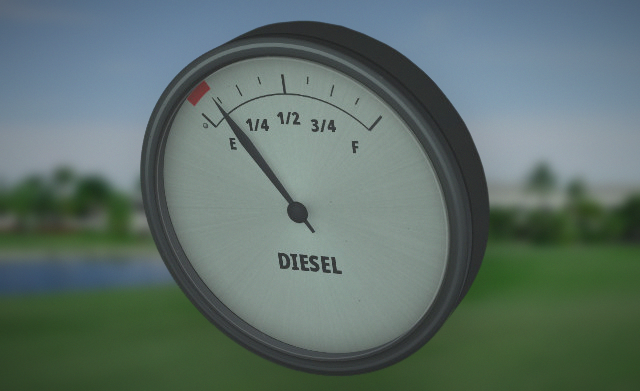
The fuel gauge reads **0.125**
